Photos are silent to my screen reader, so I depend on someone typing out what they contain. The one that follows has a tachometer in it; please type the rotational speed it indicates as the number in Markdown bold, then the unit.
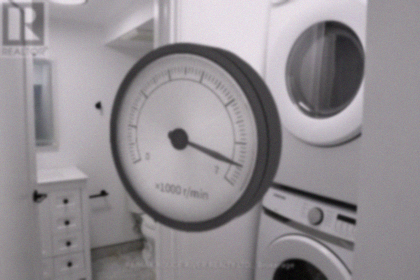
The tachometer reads **6500** rpm
